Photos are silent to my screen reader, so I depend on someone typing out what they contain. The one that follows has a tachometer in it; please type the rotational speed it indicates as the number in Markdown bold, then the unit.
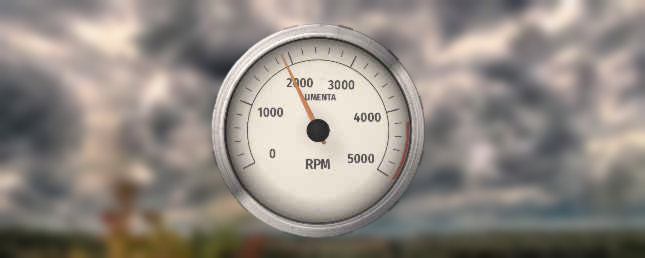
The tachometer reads **1900** rpm
